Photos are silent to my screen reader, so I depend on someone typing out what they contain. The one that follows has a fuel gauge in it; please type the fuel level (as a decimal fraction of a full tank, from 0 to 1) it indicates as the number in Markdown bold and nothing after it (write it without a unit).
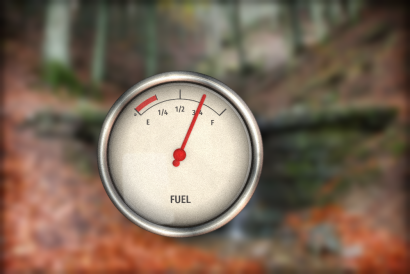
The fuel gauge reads **0.75**
